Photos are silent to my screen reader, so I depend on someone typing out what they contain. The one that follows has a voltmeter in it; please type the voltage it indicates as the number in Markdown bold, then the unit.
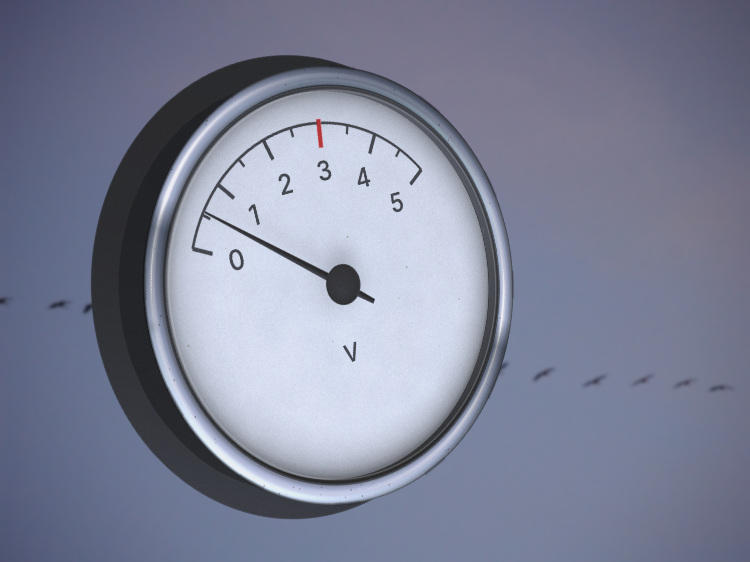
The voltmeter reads **0.5** V
